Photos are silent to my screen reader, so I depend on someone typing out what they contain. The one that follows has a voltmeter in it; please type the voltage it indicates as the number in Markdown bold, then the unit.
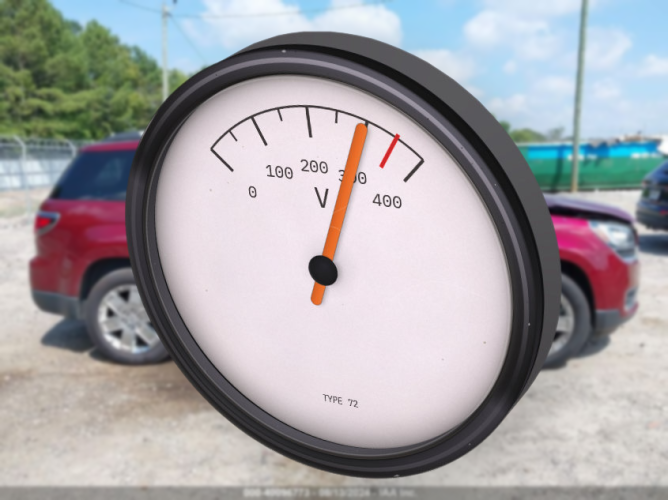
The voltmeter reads **300** V
